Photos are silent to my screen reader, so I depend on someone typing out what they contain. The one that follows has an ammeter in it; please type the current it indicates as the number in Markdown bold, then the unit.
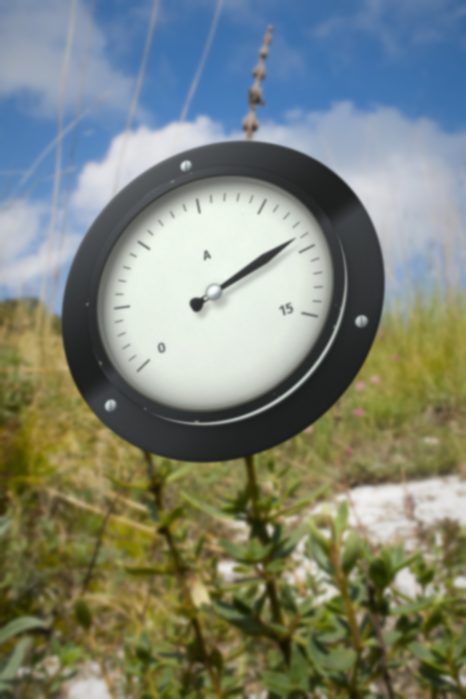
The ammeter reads **12** A
